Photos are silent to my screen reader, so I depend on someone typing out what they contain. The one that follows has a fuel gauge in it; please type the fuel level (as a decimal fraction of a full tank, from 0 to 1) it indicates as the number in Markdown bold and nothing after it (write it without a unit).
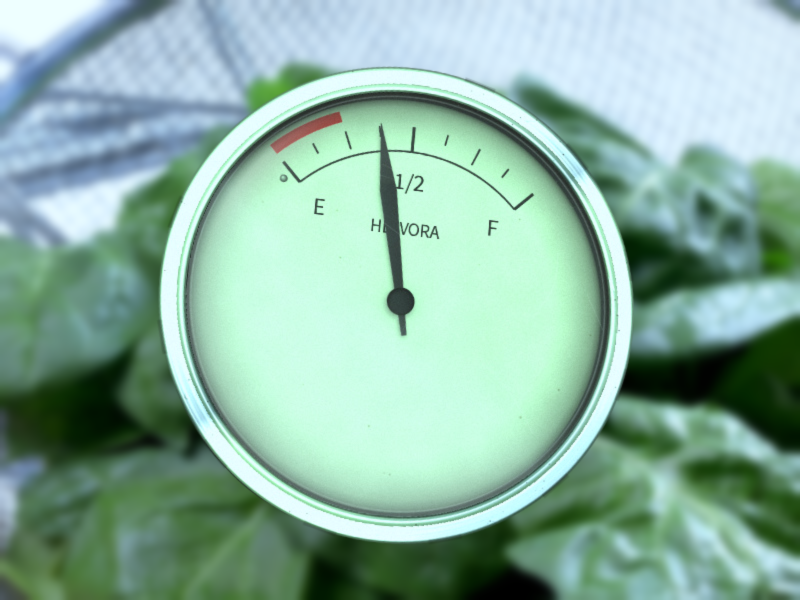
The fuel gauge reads **0.375**
